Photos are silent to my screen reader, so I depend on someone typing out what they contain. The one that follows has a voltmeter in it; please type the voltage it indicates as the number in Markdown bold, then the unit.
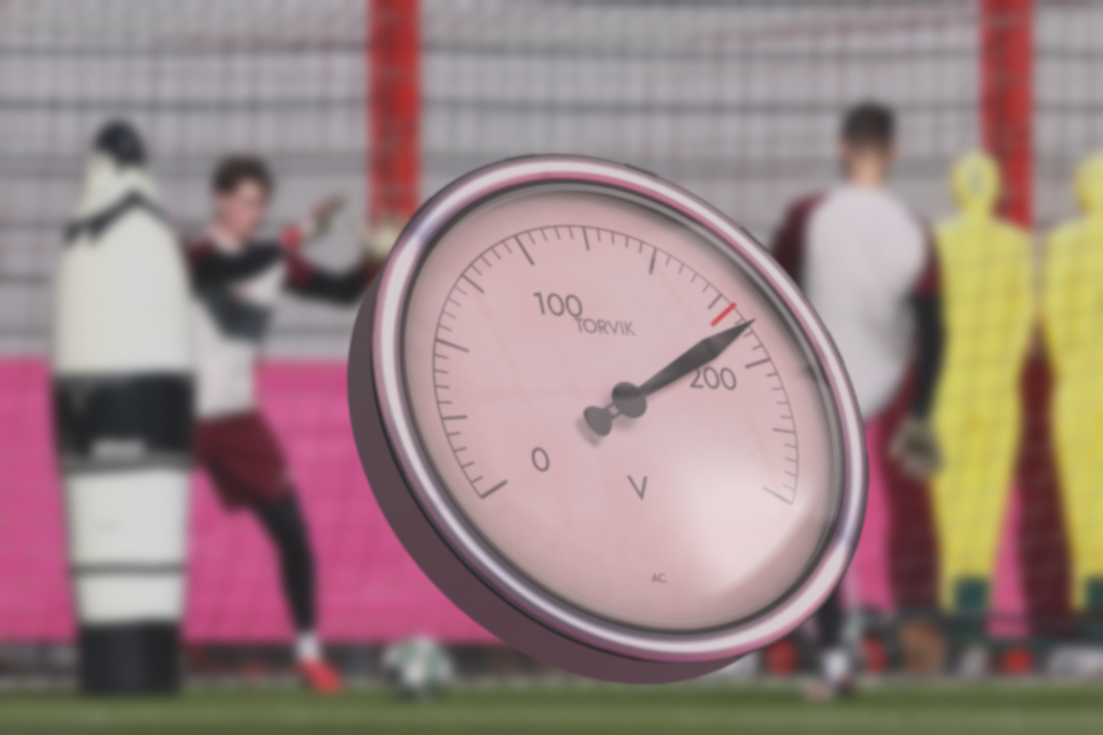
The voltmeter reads **187.5** V
